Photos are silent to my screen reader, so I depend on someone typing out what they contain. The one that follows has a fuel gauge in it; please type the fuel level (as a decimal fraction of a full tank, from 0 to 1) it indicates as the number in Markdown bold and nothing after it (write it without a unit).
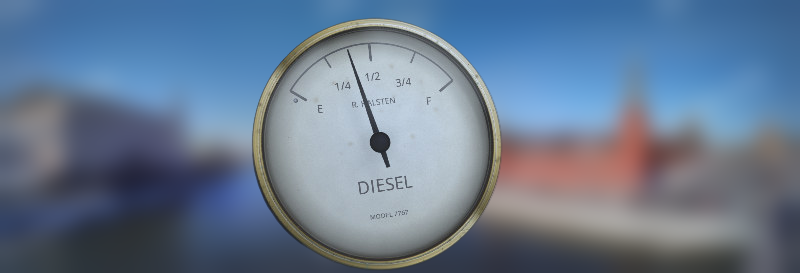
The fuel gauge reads **0.375**
